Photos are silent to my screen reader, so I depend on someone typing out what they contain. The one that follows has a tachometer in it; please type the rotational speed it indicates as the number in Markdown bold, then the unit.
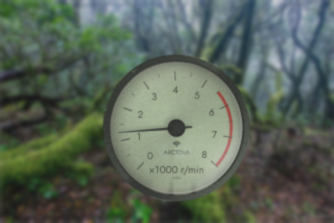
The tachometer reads **1250** rpm
